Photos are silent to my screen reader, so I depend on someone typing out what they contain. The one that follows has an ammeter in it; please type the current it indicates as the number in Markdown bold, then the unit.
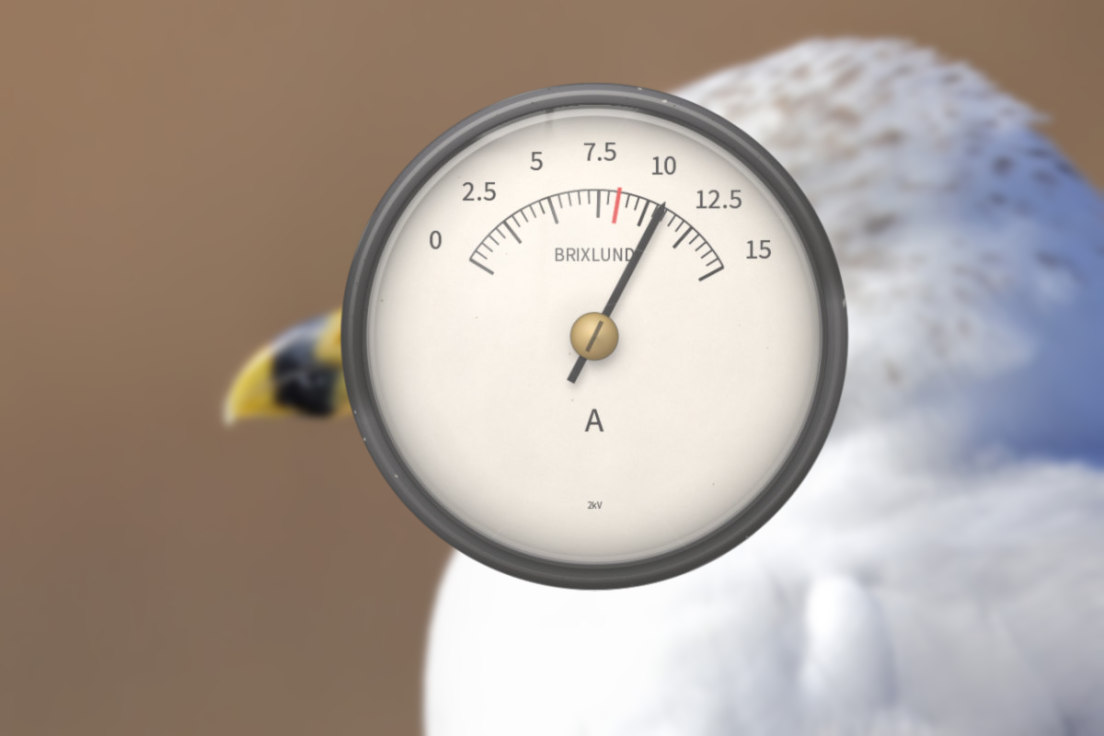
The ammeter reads **10.75** A
